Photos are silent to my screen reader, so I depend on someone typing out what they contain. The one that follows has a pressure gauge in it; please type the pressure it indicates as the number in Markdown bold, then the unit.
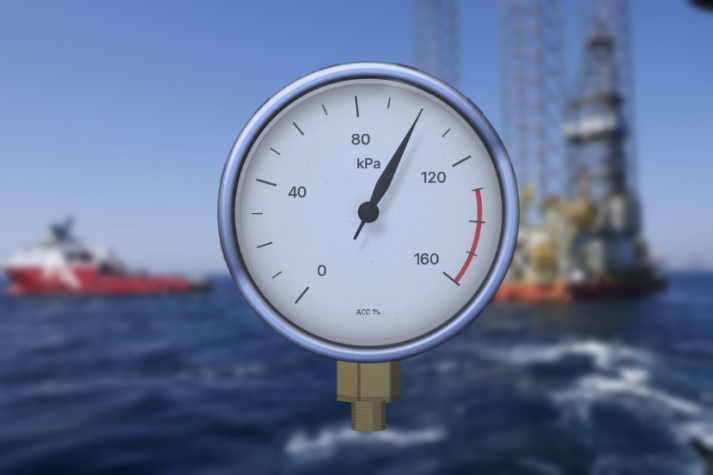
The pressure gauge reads **100** kPa
